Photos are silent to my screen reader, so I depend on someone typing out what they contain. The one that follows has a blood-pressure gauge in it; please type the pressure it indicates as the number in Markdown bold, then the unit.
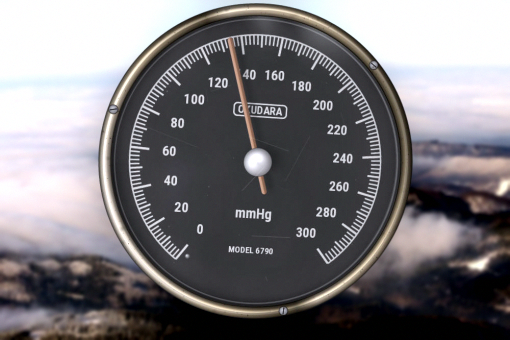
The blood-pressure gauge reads **134** mmHg
